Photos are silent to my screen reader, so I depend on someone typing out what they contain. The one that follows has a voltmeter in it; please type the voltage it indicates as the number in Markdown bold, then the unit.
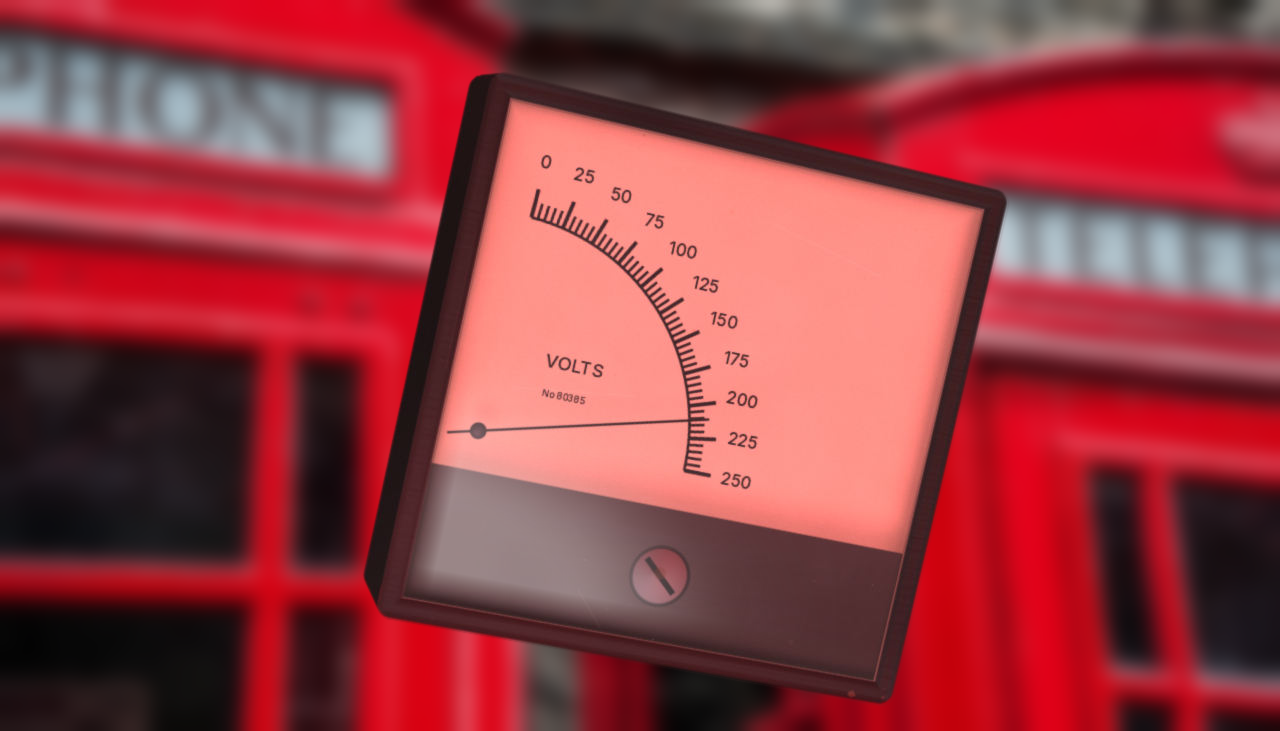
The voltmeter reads **210** V
